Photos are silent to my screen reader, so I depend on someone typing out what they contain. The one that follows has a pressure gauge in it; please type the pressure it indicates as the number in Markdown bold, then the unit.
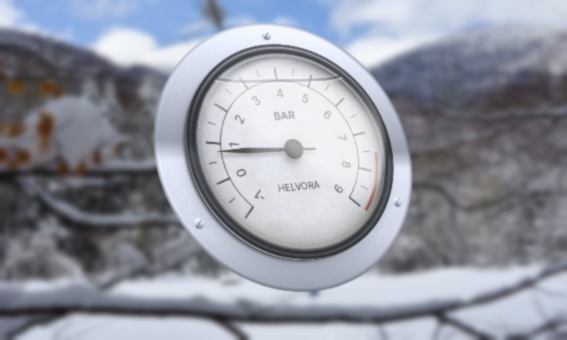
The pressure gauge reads **0.75** bar
